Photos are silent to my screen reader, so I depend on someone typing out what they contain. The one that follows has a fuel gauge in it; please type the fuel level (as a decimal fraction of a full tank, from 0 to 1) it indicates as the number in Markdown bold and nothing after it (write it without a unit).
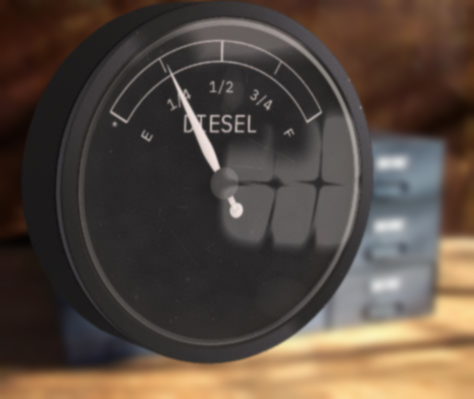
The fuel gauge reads **0.25**
